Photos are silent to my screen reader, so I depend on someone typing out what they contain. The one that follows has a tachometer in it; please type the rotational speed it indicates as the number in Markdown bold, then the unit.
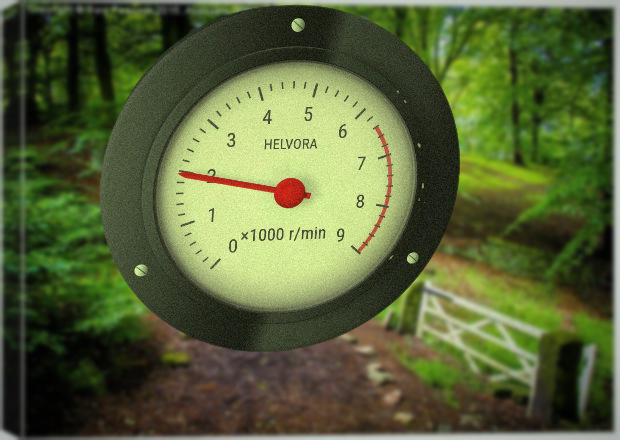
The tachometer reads **2000** rpm
